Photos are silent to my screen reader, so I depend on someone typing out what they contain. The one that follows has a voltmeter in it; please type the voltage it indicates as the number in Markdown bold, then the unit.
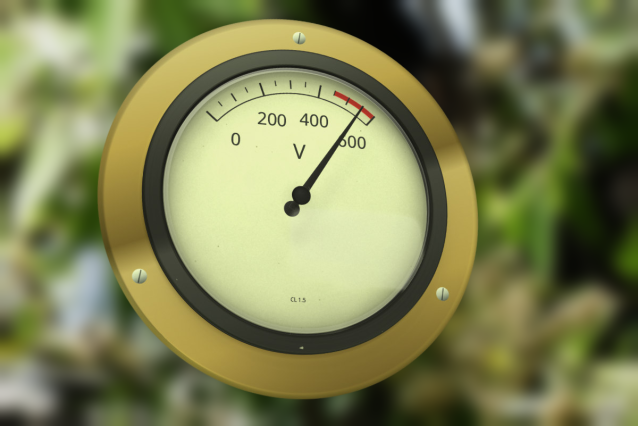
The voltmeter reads **550** V
